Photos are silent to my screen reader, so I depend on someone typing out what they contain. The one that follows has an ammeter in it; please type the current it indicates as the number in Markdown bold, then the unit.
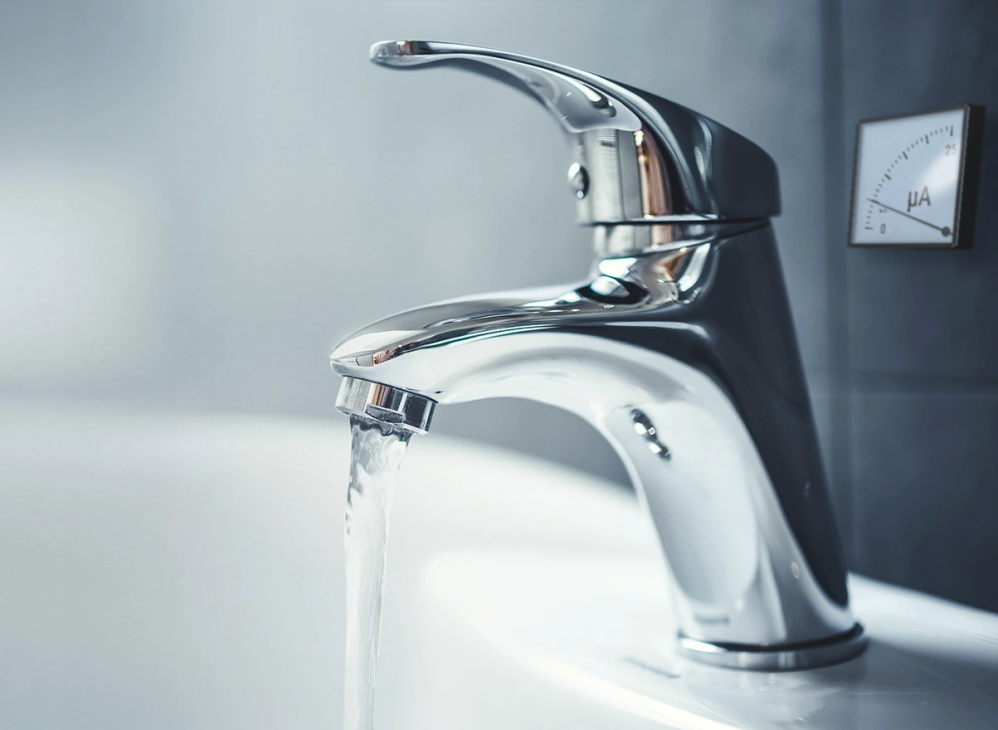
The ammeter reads **5** µA
